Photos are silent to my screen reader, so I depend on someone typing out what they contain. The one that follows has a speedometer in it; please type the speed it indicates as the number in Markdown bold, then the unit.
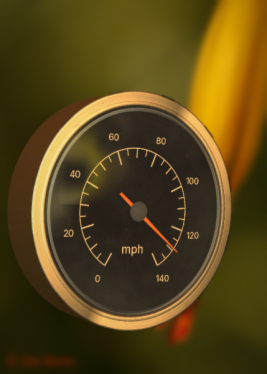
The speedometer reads **130** mph
